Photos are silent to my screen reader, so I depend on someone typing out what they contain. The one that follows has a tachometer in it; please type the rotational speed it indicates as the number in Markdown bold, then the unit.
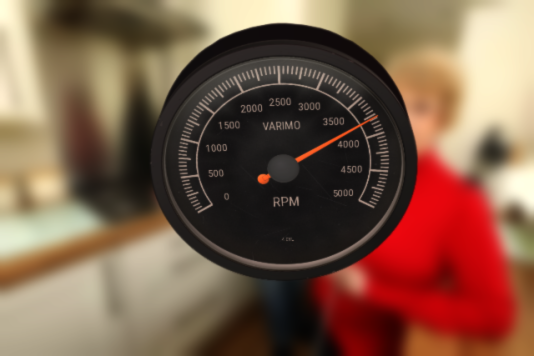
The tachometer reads **3750** rpm
